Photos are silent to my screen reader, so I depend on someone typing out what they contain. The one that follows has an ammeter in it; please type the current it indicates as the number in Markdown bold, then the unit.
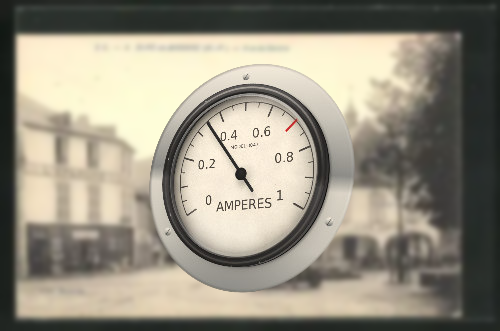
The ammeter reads **0.35** A
